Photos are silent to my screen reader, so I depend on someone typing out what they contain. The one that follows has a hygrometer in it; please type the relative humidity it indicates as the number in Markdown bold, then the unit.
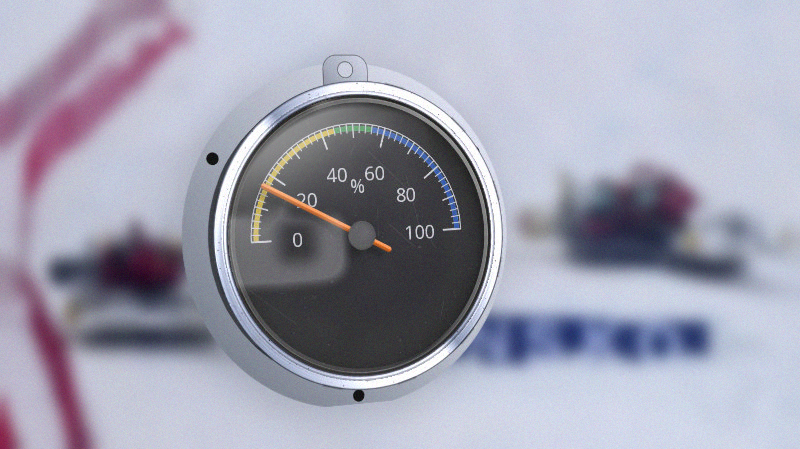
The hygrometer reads **16** %
